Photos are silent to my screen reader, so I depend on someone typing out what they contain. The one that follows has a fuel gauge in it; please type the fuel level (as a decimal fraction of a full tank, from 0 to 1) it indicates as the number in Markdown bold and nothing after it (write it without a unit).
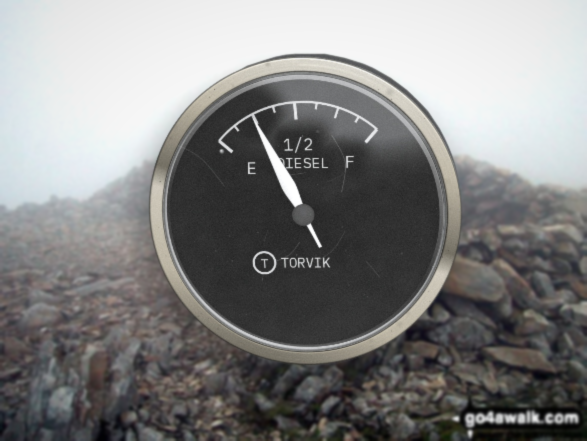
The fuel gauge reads **0.25**
